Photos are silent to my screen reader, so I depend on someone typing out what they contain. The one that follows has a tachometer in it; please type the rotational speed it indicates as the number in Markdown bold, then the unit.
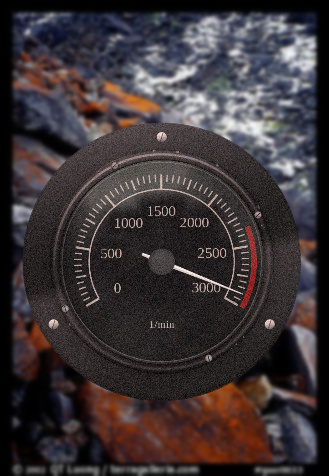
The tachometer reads **2900** rpm
